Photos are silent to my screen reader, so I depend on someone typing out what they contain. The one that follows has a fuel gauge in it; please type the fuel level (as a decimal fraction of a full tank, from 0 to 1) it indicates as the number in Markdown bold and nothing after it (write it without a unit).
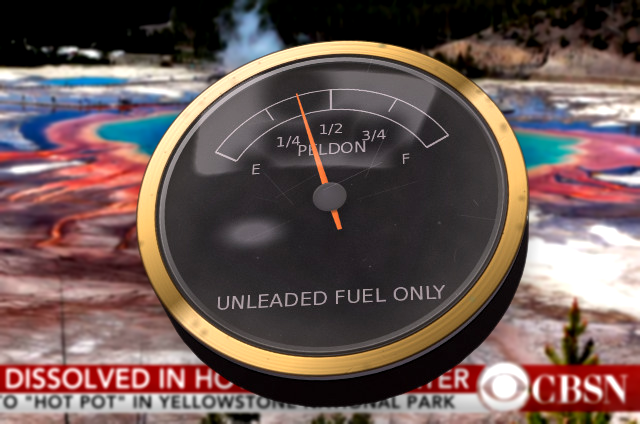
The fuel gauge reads **0.375**
